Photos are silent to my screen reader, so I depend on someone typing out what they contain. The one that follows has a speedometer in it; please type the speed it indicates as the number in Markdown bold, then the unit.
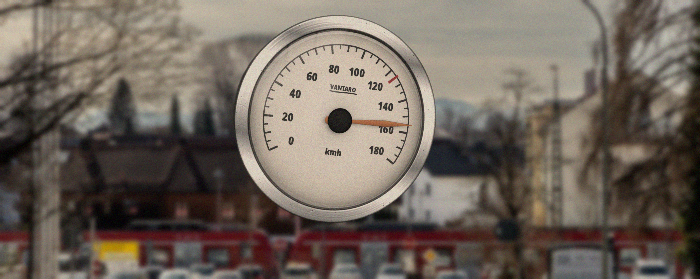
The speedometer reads **155** km/h
